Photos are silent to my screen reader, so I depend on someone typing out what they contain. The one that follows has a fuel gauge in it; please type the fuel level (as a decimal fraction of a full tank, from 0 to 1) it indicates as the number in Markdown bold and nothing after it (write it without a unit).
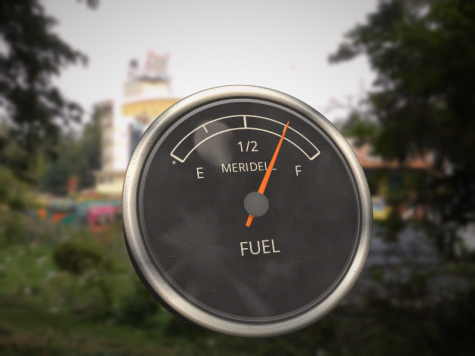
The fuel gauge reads **0.75**
